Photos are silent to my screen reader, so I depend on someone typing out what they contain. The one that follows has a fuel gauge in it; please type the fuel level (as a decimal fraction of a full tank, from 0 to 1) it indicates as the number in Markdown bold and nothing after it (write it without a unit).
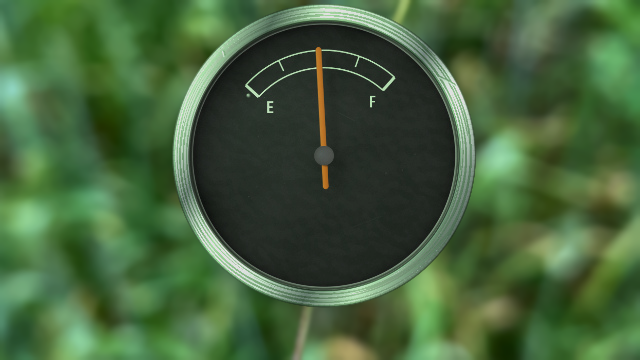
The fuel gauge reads **0.5**
